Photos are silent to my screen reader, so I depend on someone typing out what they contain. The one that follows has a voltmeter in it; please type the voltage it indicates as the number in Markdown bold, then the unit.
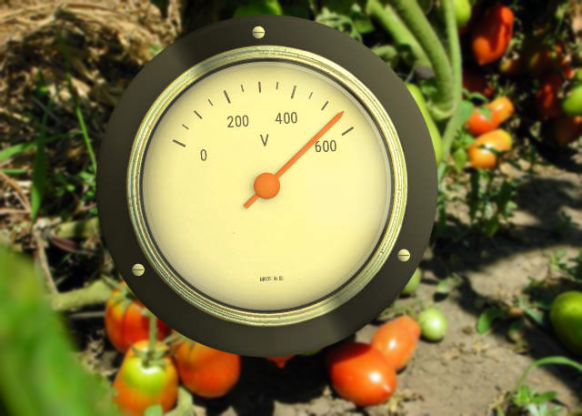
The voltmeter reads **550** V
